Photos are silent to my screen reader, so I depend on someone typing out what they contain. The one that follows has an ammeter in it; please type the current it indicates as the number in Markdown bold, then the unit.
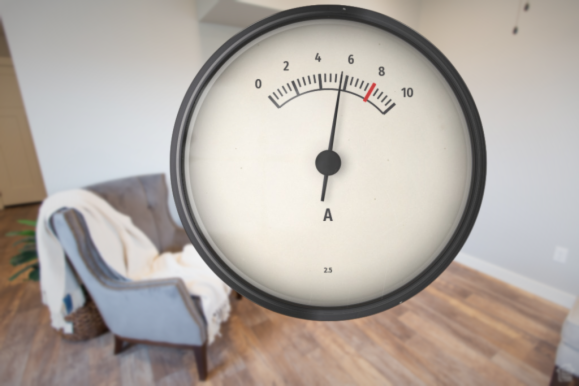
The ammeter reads **5.6** A
